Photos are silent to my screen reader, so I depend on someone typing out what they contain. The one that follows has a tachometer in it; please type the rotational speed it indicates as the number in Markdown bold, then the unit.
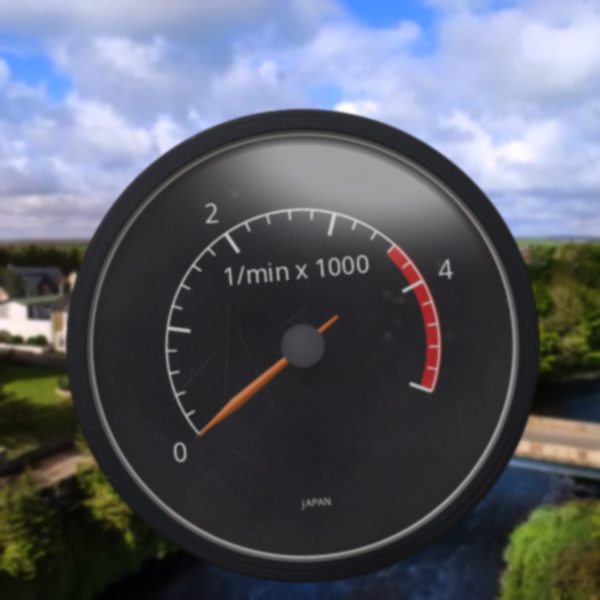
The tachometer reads **0** rpm
